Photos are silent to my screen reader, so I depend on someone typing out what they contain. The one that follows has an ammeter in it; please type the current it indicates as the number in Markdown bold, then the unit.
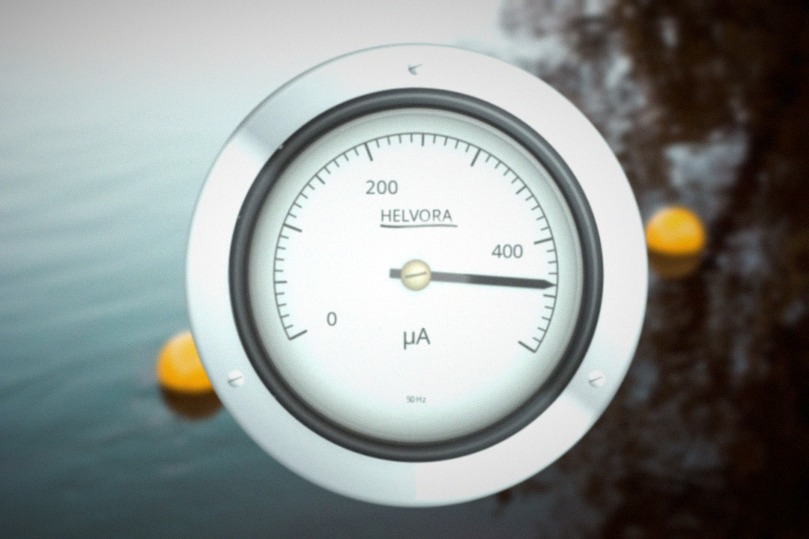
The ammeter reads **440** µA
